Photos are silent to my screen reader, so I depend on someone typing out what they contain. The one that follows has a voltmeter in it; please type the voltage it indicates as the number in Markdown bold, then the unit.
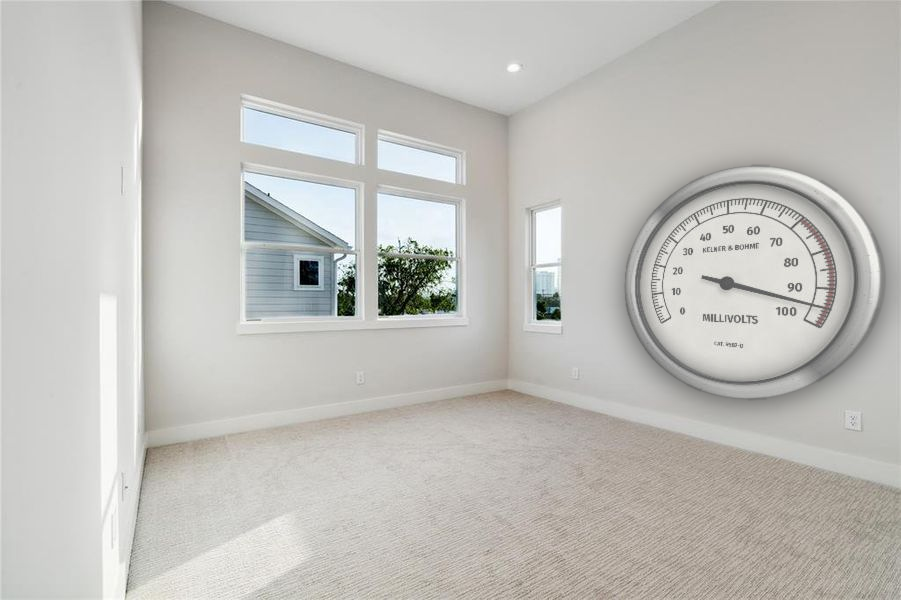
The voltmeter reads **95** mV
